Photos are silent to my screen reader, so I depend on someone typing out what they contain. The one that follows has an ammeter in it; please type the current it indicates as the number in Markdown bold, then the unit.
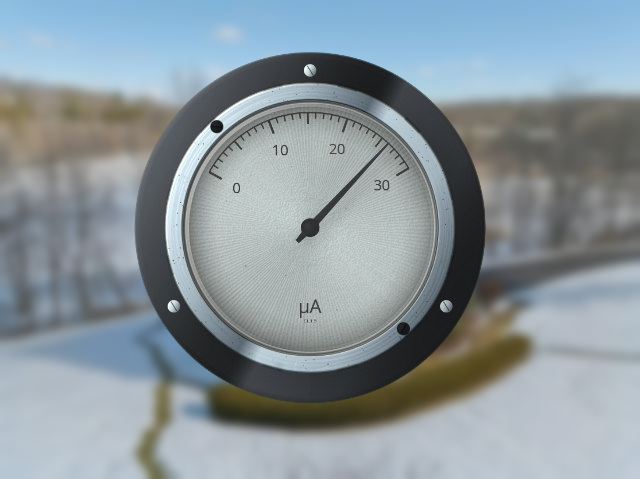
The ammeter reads **26** µA
